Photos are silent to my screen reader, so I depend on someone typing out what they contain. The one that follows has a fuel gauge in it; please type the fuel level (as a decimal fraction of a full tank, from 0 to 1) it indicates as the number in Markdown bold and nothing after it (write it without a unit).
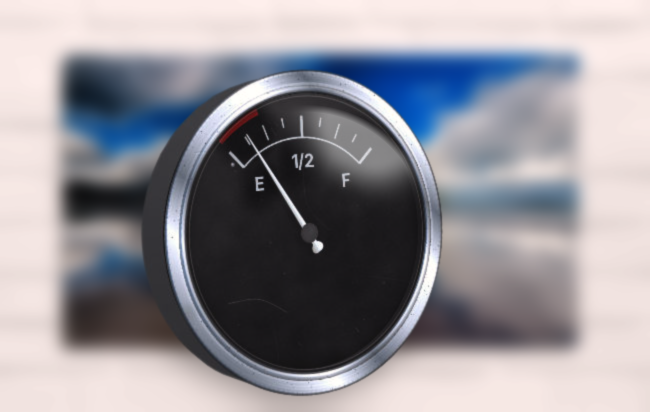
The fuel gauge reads **0.125**
